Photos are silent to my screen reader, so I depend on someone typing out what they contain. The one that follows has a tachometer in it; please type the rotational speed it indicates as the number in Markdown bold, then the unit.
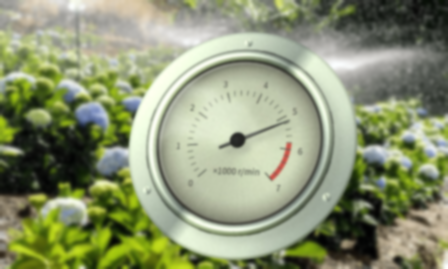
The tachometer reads **5200** rpm
